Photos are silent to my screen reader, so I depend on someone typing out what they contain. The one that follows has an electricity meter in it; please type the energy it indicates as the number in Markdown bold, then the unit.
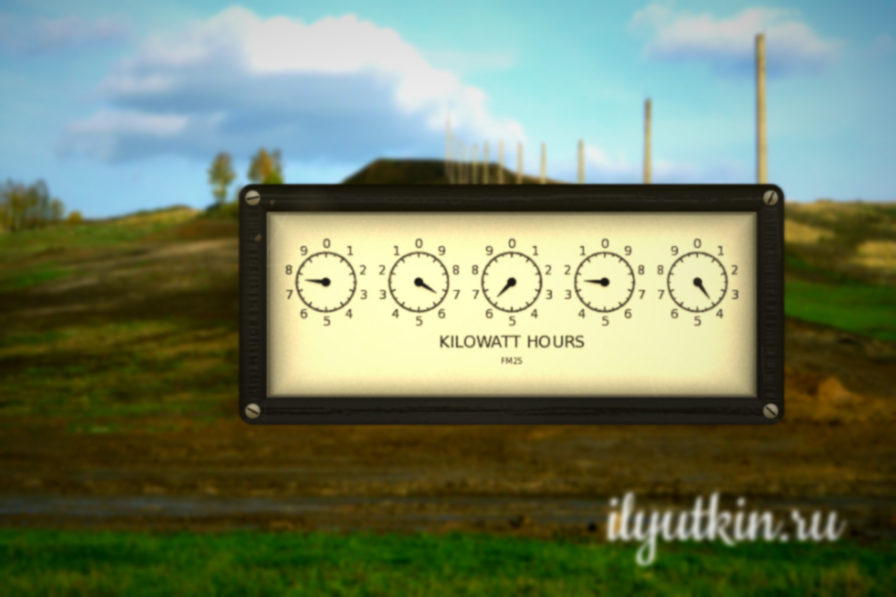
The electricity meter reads **76624** kWh
